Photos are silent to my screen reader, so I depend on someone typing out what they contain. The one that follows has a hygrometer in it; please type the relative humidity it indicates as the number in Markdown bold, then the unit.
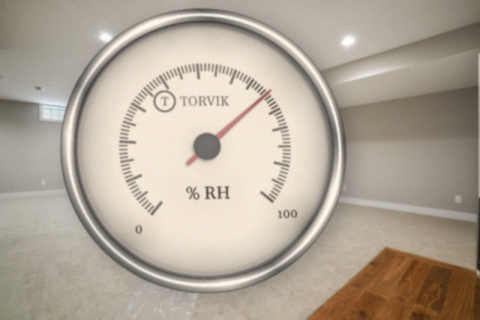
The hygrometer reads **70** %
